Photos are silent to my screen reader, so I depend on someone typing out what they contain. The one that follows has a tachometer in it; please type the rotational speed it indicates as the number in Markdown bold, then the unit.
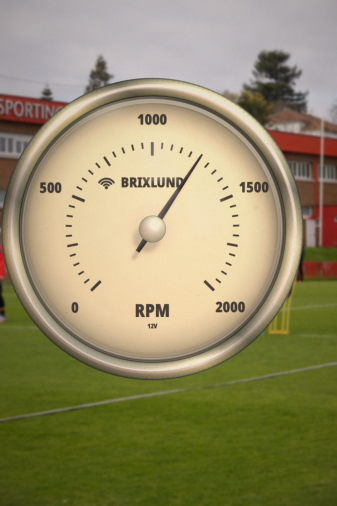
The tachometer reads **1250** rpm
